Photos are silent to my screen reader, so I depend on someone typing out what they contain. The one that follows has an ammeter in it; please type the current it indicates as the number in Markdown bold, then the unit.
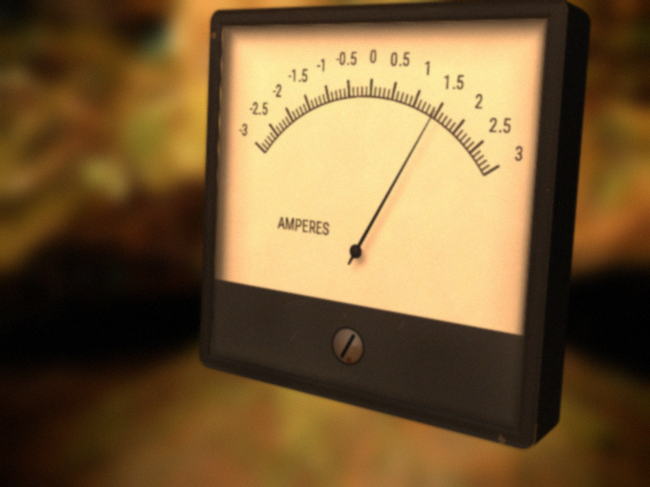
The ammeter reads **1.5** A
